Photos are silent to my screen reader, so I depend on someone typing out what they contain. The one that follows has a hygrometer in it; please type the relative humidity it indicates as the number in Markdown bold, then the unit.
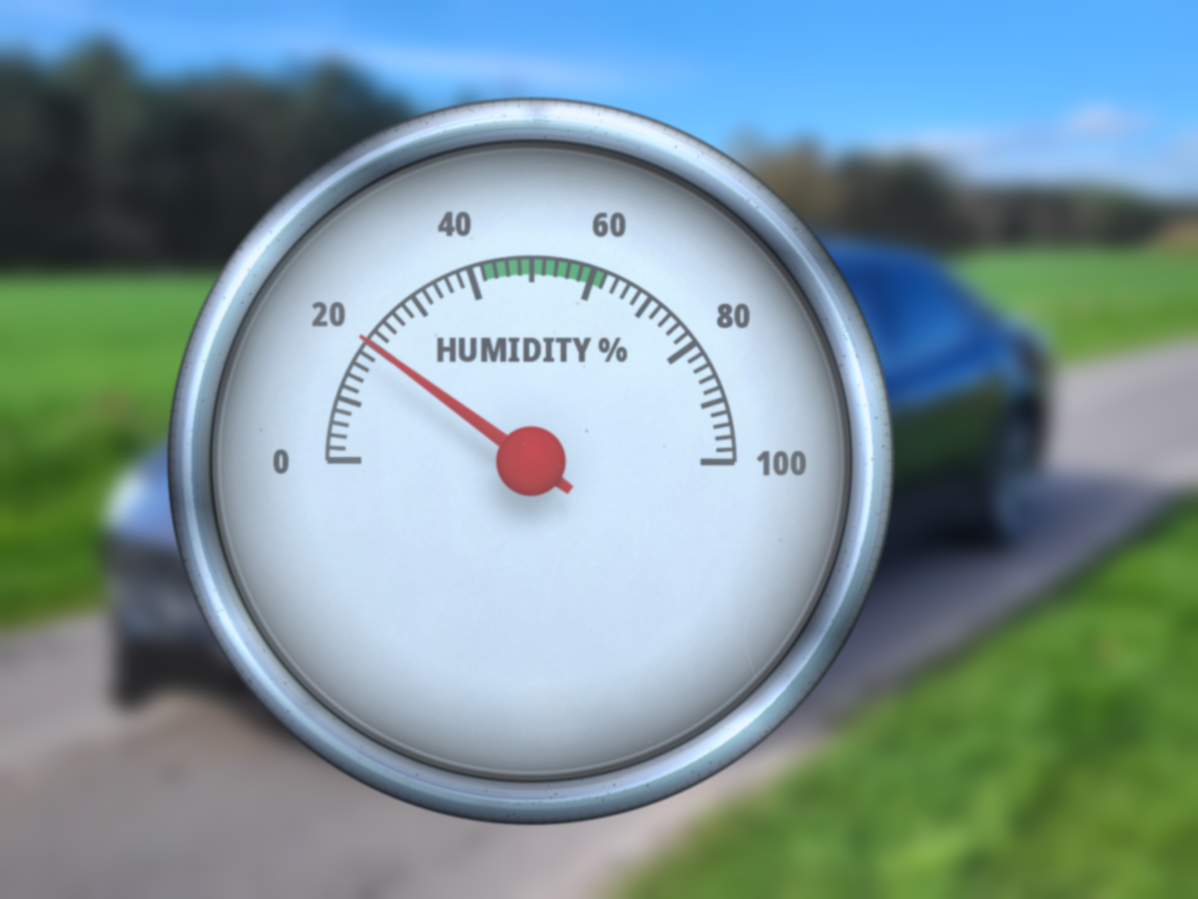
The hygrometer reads **20** %
